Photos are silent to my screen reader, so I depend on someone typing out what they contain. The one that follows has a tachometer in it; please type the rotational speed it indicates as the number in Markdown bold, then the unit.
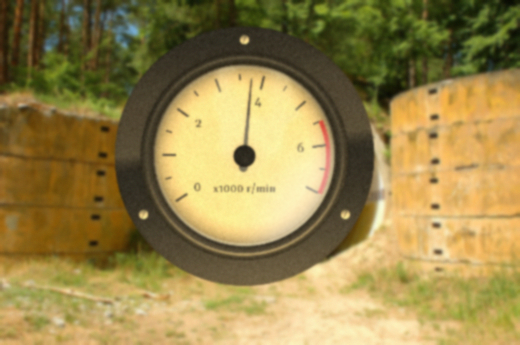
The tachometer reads **3750** rpm
